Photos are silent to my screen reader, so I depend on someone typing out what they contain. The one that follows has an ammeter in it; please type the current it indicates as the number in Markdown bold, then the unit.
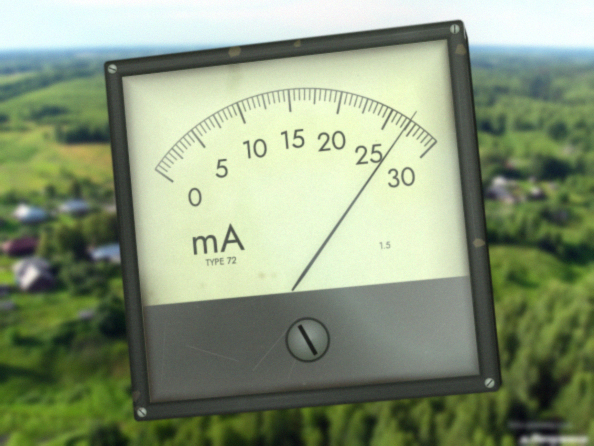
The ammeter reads **27** mA
